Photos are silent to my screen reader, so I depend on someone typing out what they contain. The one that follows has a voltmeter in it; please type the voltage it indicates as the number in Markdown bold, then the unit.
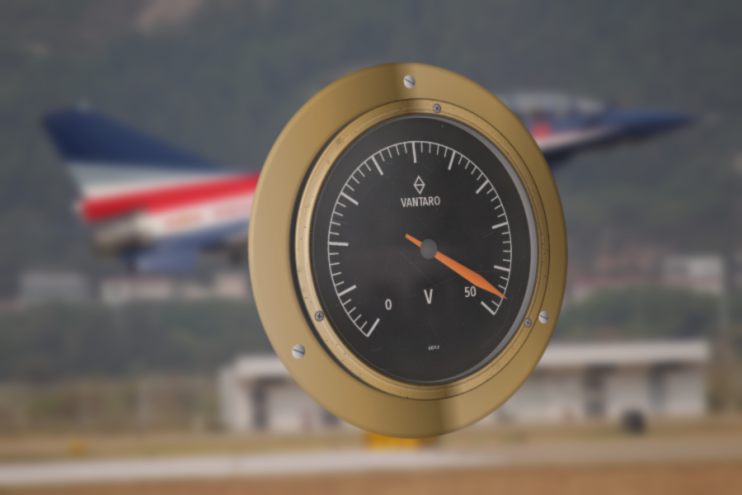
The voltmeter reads **48** V
